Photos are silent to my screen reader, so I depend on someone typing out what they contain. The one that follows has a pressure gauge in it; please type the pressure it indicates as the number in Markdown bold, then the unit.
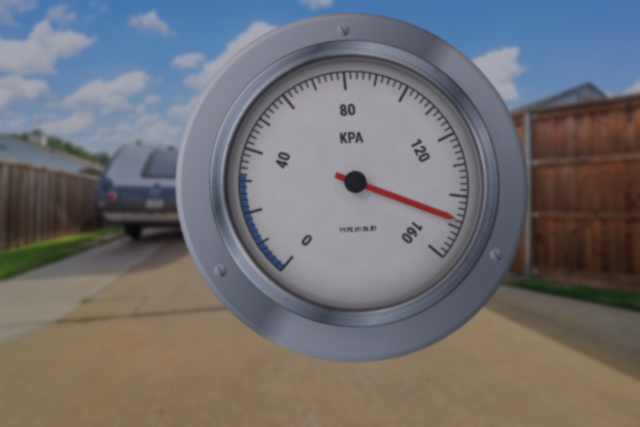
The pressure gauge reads **148** kPa
